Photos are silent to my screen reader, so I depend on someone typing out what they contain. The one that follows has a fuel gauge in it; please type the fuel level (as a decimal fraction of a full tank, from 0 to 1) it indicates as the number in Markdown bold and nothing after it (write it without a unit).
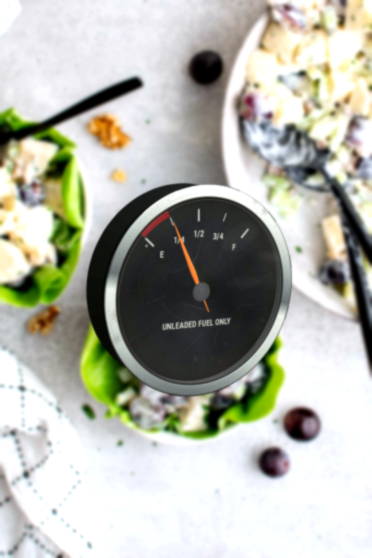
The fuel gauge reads **0.25**
